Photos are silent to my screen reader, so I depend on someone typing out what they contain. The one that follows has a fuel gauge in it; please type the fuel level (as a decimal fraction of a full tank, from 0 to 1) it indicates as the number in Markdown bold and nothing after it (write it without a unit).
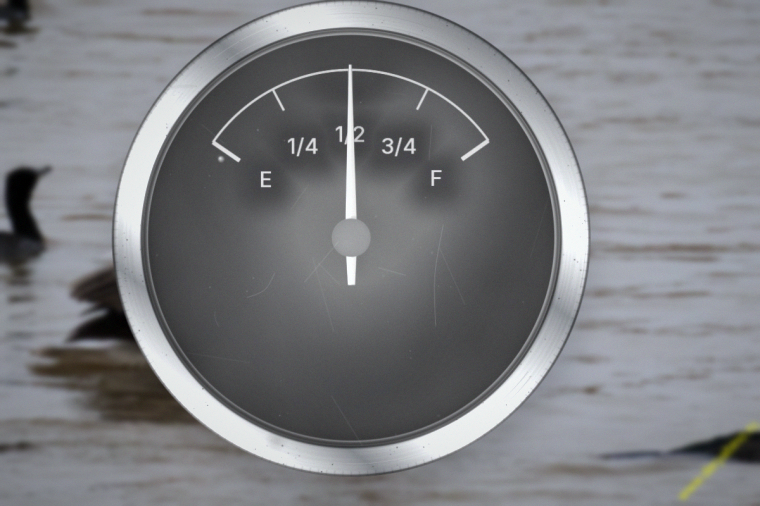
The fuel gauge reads **0.5**
